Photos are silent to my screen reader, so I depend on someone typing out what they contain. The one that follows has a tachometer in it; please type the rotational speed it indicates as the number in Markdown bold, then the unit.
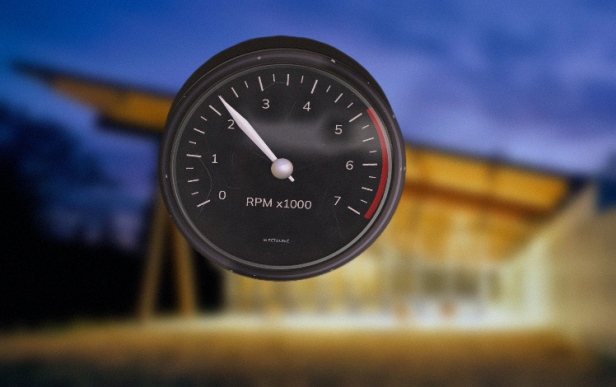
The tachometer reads **2250** rpm
